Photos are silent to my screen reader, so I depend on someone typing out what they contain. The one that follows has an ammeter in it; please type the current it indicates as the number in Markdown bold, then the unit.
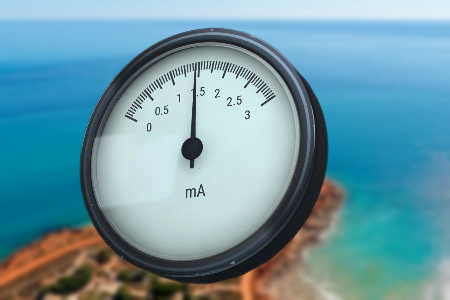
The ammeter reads **1.5** mA
